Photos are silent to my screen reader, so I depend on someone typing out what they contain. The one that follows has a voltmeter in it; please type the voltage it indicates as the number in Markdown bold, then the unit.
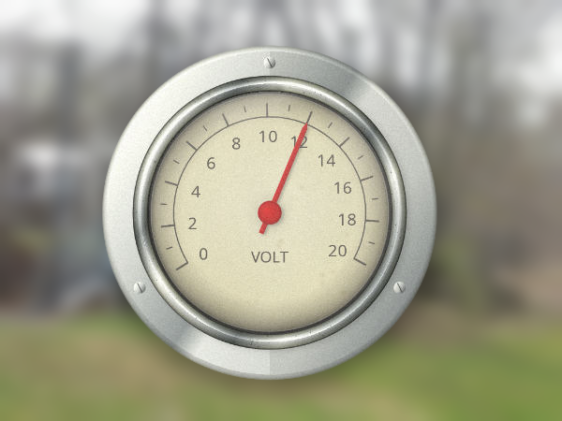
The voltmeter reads **12** V
